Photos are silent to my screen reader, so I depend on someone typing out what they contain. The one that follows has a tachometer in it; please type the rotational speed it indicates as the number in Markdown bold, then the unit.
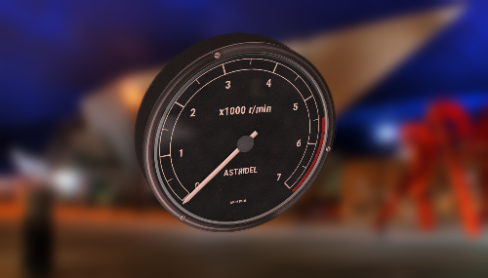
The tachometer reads **0** rpm
